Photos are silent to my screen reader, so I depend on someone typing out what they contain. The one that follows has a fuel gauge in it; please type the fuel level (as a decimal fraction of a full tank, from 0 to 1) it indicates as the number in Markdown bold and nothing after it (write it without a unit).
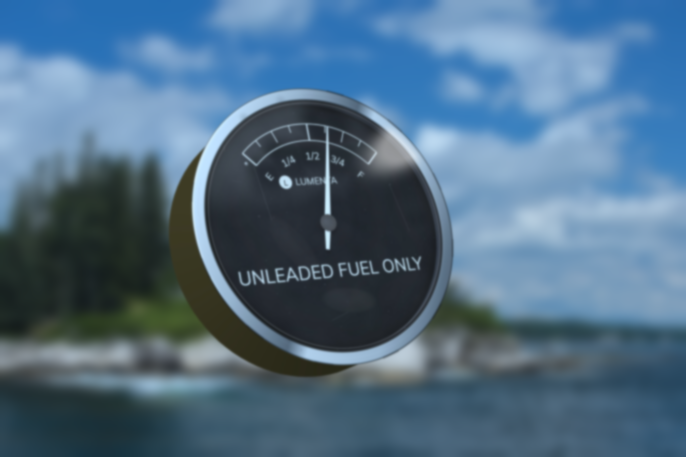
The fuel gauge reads **0.625**
